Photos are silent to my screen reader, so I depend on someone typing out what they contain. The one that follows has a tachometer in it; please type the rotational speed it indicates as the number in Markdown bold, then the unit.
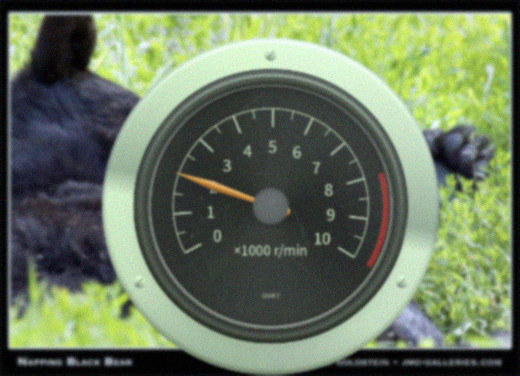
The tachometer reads **2000** rpm
